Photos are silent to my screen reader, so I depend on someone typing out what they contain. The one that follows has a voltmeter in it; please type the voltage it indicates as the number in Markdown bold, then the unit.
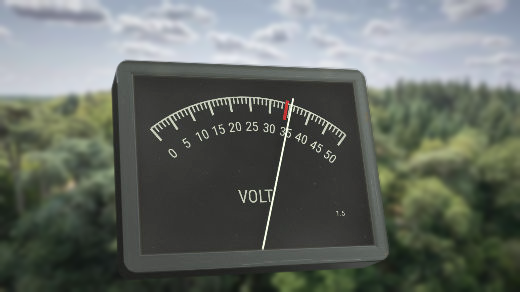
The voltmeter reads **35** V
